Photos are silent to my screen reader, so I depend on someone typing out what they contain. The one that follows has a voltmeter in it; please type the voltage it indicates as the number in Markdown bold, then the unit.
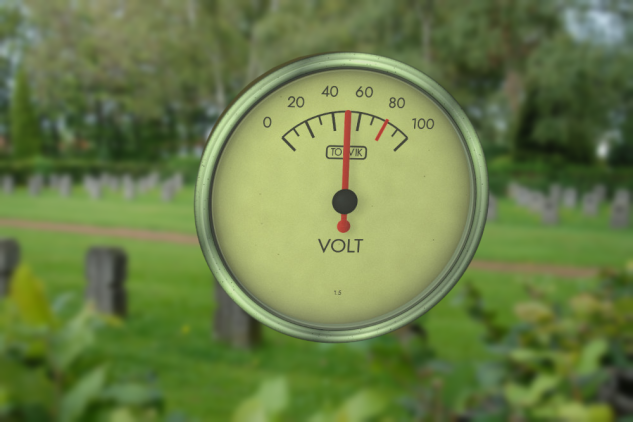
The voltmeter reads **50** V
